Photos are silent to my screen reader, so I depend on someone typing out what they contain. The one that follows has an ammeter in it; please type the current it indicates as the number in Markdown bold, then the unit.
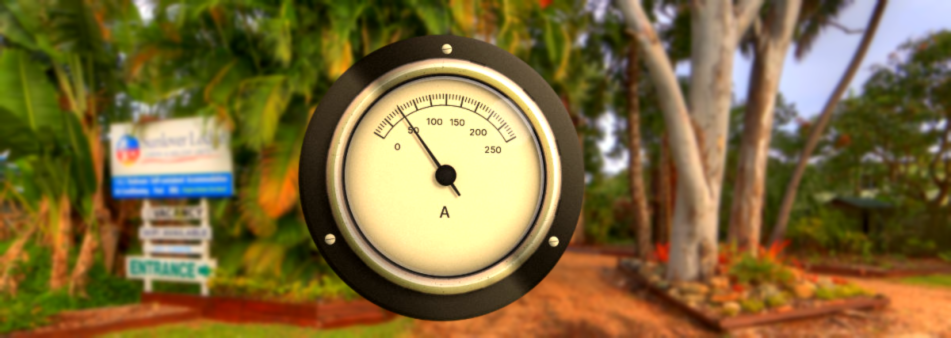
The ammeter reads **50** A
